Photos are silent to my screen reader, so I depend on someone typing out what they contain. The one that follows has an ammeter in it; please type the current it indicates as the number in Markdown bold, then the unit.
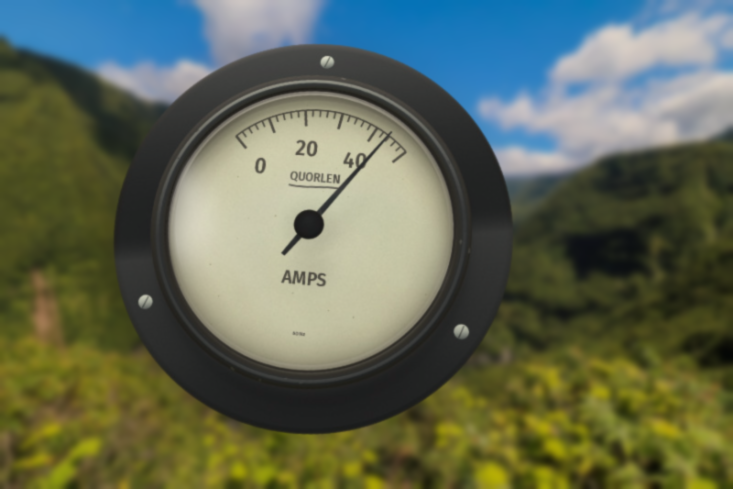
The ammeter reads **44** A
